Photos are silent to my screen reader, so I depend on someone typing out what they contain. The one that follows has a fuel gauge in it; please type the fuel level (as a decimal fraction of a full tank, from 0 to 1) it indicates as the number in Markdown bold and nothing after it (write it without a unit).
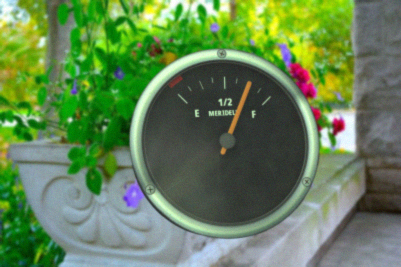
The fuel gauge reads **0.75**
